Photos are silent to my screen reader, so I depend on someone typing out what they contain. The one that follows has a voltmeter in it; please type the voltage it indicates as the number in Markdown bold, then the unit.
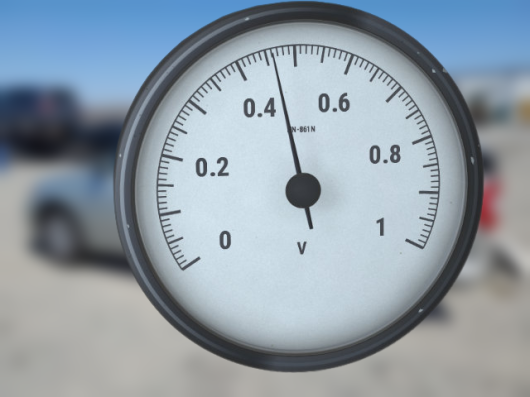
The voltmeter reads **0.46** V
